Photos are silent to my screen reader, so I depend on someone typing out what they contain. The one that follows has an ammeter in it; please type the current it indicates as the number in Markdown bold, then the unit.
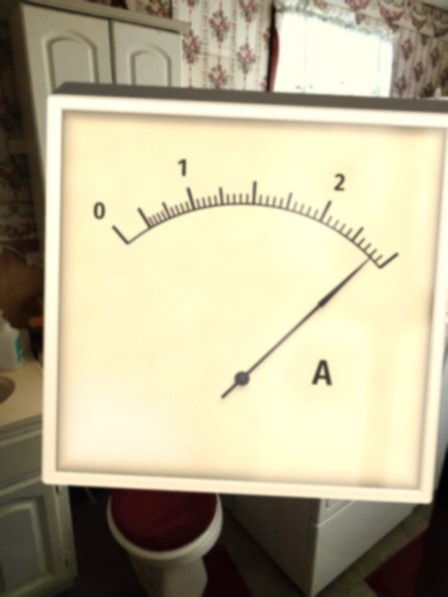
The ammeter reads **2.4** A
